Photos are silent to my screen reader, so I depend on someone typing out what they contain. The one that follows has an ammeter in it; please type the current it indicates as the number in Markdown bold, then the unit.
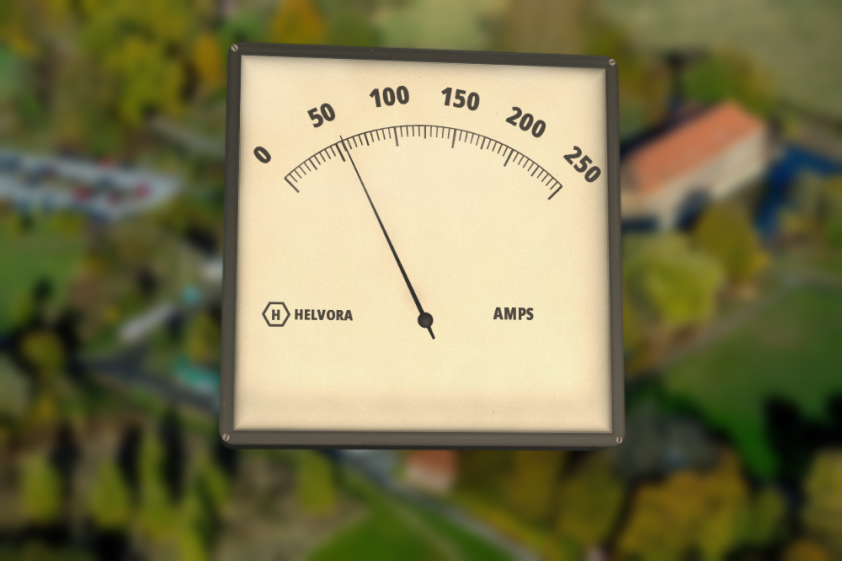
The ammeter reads **55** A
